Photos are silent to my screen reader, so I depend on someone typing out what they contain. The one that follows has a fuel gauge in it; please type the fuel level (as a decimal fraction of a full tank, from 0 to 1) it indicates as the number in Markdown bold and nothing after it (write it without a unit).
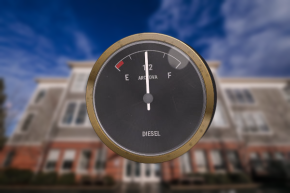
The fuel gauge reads **0.5**
